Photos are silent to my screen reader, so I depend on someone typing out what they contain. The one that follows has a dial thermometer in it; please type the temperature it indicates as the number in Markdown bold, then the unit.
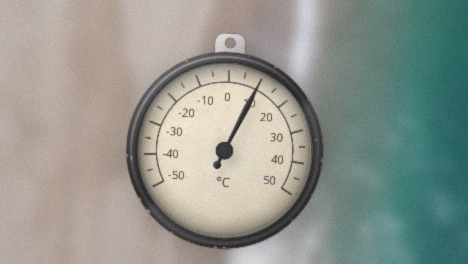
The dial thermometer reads **10** °C
